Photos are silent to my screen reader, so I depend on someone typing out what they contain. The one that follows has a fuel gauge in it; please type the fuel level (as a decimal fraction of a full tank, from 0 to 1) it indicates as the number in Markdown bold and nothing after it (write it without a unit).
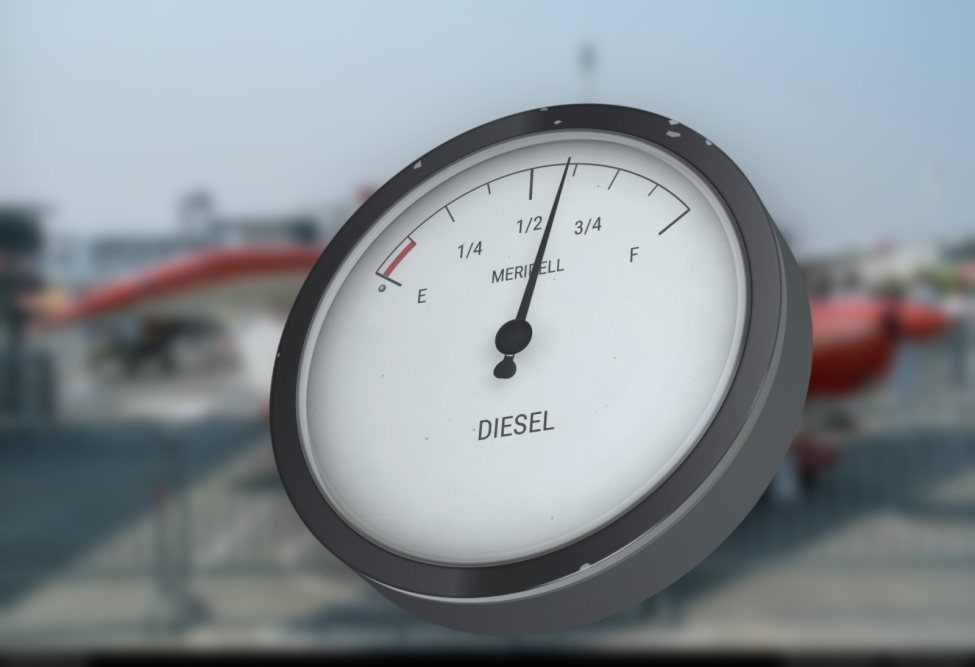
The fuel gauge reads **0.625**
